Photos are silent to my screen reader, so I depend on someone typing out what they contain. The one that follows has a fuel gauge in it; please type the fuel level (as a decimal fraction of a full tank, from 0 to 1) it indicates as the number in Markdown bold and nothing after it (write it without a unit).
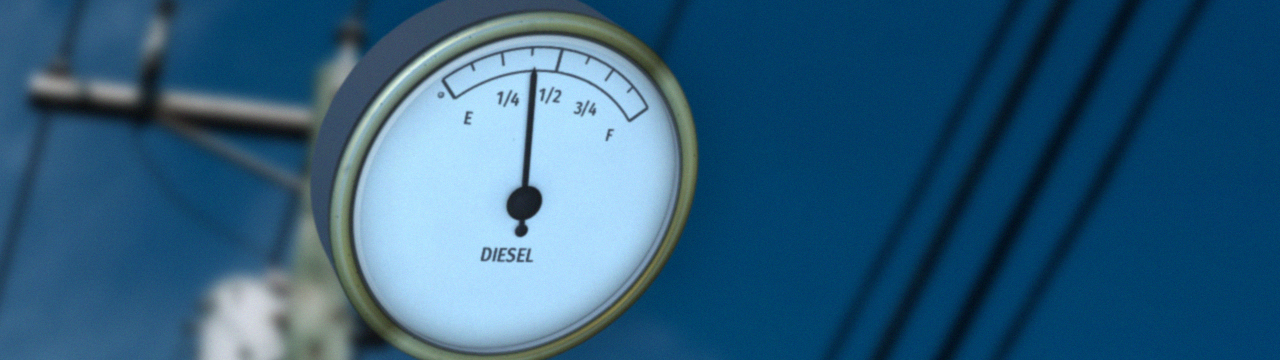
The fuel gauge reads **0.375**
